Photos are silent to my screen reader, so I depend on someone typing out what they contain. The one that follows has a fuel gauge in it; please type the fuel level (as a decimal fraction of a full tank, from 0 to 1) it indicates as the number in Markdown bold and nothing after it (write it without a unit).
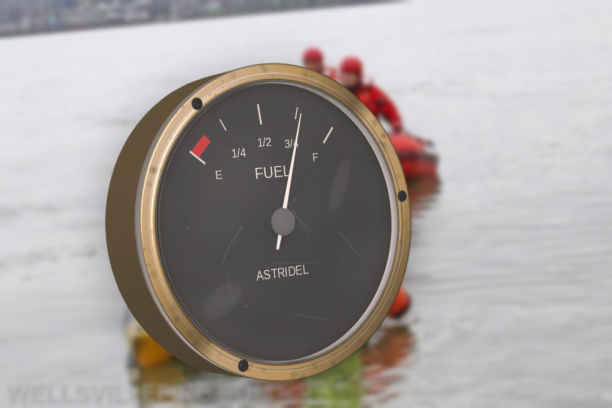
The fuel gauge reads **0.75**
